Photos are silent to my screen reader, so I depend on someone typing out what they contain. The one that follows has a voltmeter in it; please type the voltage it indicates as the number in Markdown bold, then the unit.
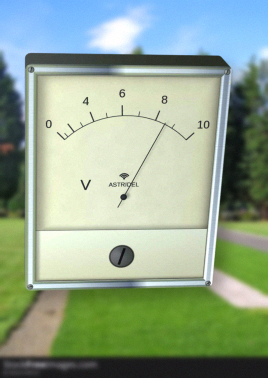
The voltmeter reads **8.5** V
